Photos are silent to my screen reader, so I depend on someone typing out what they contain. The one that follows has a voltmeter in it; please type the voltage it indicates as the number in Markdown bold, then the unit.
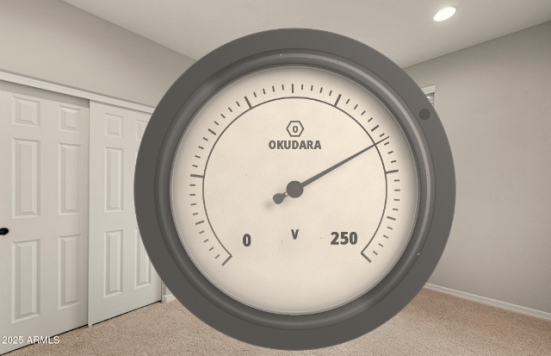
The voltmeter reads **182.5** V
